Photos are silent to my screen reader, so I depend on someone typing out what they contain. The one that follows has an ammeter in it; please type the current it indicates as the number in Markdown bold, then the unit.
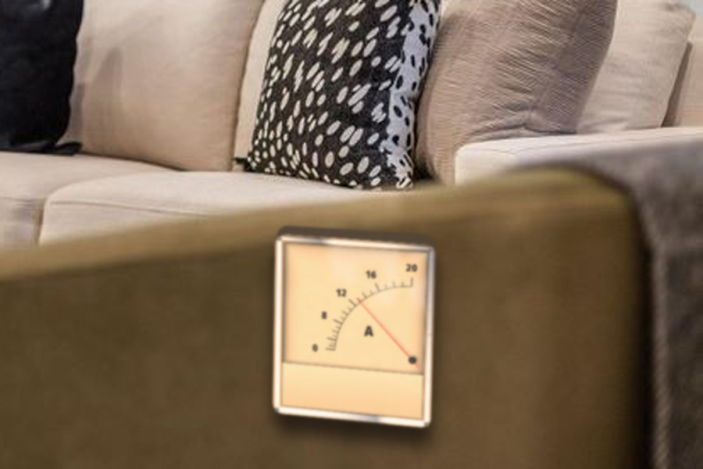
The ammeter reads **13** A
